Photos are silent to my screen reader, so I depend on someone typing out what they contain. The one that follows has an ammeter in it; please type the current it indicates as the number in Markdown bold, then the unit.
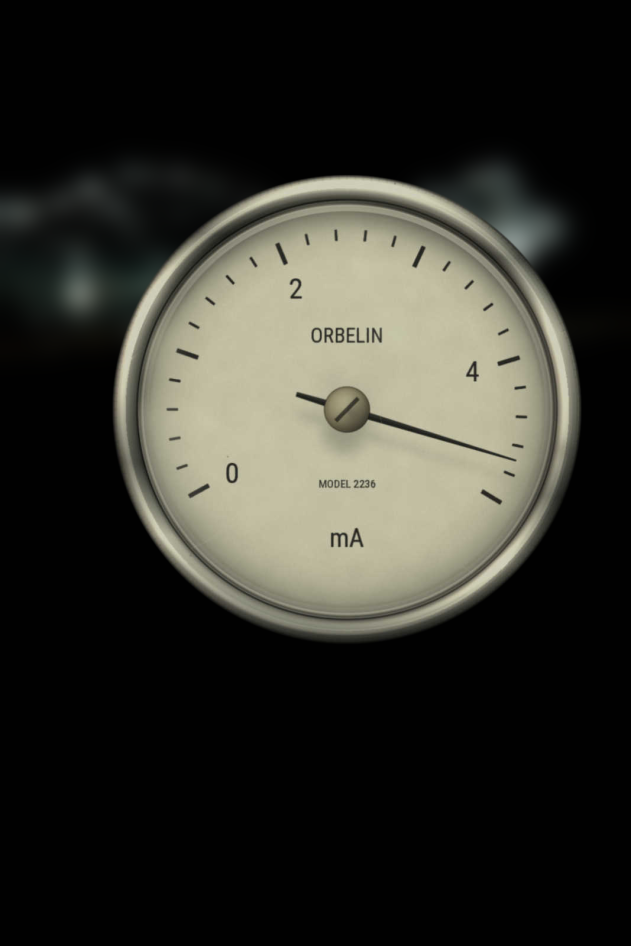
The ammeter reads **4.7** mA
